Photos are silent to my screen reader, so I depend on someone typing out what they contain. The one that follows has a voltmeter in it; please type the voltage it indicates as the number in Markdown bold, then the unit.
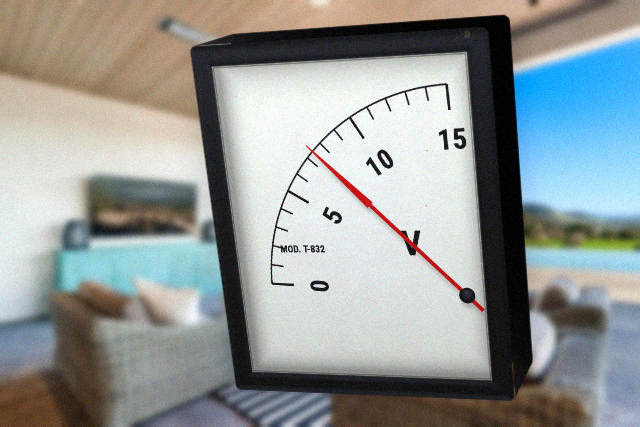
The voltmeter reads **7.5** V
